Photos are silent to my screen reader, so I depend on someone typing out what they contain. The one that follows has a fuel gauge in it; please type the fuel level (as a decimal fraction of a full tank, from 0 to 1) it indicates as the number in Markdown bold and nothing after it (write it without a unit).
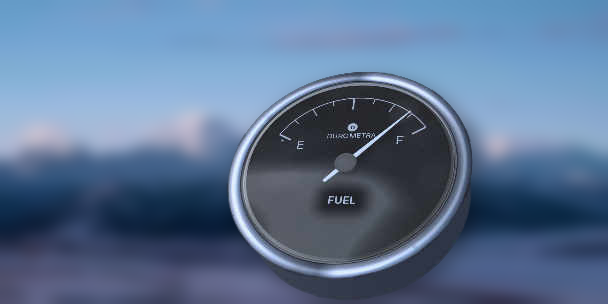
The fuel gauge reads **0.875**
